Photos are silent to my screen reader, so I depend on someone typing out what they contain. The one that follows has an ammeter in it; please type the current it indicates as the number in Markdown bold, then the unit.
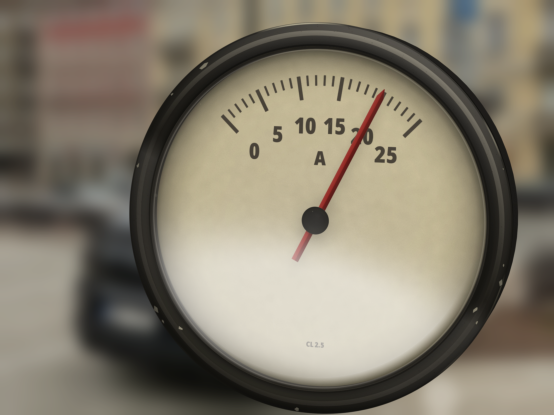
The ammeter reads **20** A
